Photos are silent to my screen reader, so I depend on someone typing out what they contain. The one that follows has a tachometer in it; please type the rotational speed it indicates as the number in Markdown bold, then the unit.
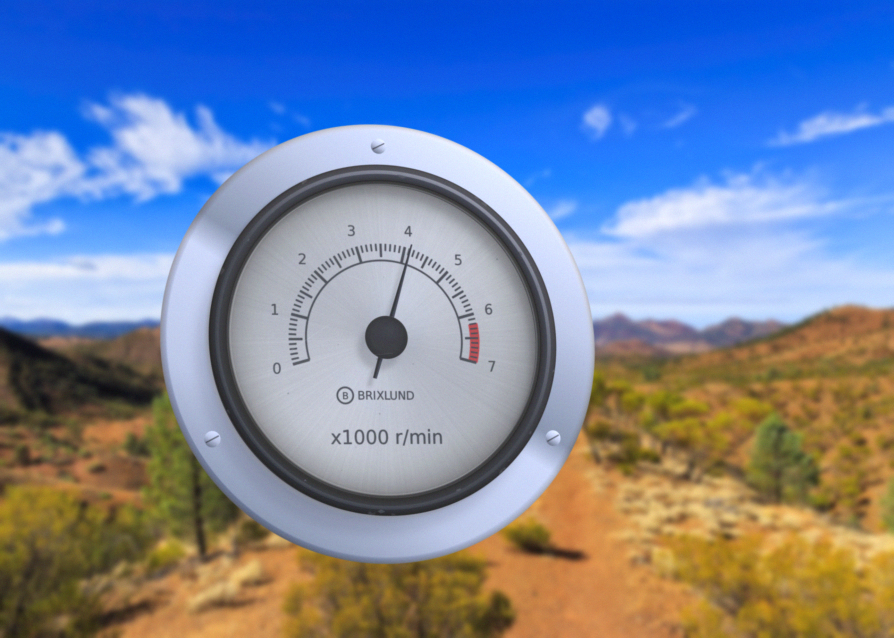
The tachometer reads **4100** rpm
